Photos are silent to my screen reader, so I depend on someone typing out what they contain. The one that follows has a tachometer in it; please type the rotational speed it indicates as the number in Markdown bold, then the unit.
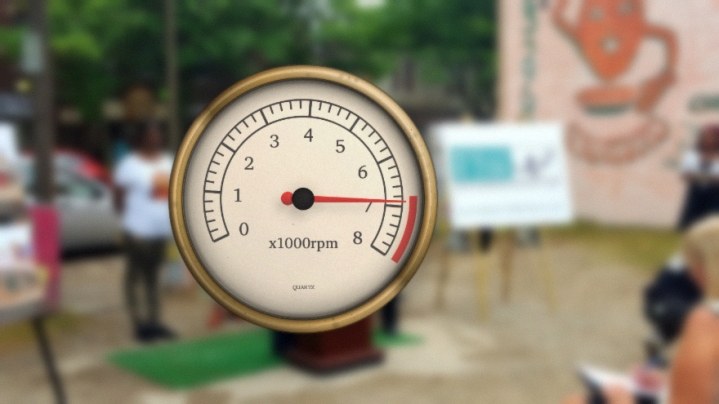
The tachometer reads **6900** rpm
